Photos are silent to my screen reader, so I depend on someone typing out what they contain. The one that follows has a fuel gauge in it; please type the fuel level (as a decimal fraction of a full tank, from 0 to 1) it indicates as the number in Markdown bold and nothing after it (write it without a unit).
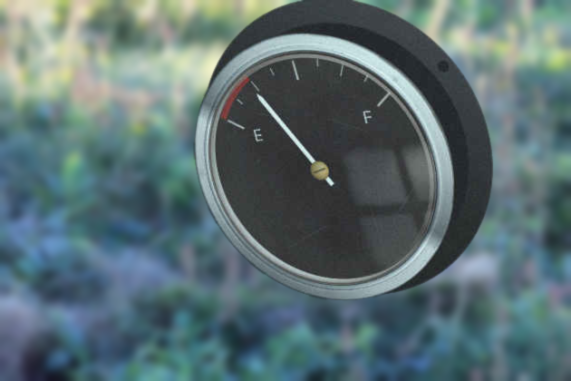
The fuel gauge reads **0.25**
